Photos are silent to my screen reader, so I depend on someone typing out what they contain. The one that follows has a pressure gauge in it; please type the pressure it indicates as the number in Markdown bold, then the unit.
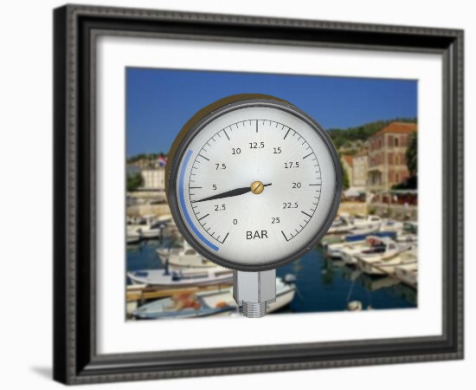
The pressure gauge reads **4** bar
